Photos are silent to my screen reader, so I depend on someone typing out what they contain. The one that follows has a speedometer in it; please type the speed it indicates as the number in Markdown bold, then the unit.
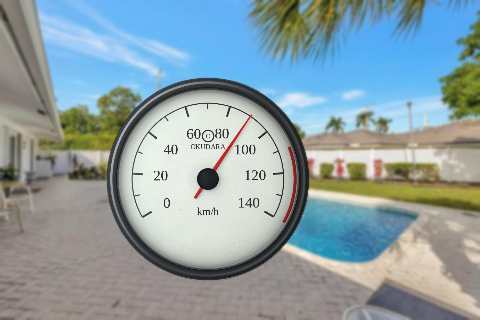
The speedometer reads **90** km/h
